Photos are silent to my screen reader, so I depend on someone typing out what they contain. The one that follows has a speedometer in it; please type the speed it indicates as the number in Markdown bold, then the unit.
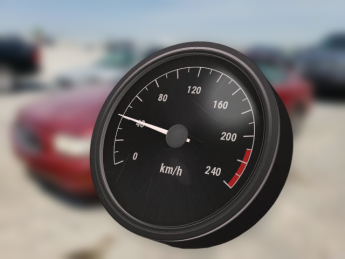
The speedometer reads **40** km/h
